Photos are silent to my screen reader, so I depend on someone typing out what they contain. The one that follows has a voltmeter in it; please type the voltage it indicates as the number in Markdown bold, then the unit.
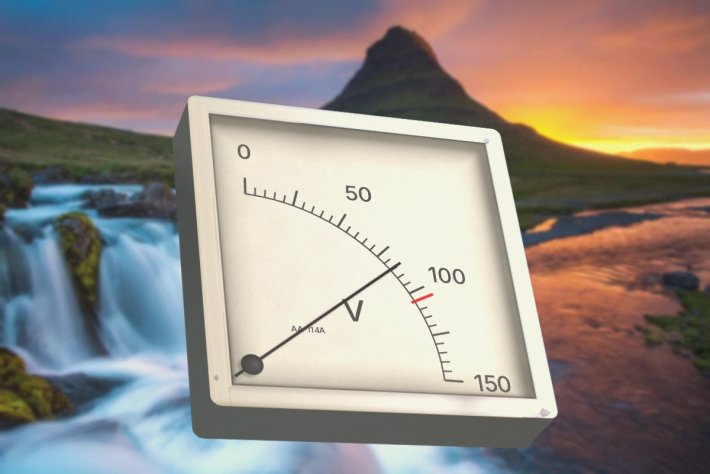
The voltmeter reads **85** V
